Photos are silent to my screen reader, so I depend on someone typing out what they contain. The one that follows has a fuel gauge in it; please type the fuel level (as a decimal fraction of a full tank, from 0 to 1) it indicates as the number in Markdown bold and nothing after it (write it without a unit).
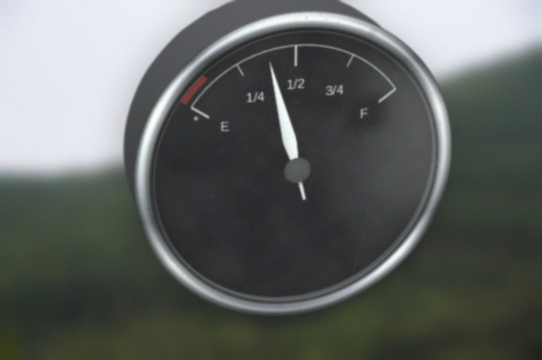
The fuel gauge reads **0.375**
